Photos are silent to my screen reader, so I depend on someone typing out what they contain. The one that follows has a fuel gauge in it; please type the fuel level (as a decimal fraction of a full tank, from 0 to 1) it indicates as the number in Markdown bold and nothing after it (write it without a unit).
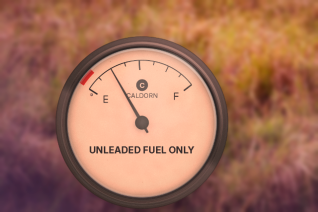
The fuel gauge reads **0.25**
